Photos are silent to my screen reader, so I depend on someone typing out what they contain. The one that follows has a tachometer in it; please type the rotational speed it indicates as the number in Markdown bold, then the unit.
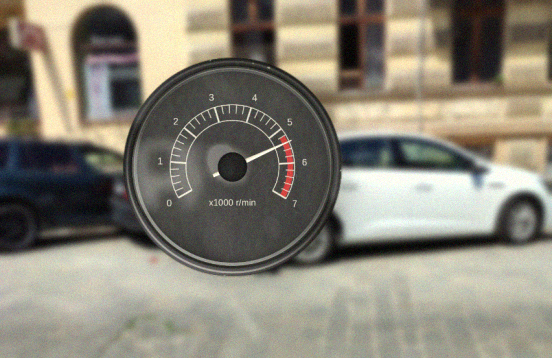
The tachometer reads **5400** rpm
